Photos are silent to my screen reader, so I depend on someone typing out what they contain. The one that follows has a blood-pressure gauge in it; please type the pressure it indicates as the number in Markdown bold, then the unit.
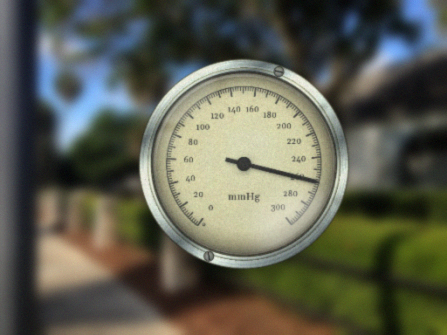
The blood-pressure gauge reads **260** mmHg
